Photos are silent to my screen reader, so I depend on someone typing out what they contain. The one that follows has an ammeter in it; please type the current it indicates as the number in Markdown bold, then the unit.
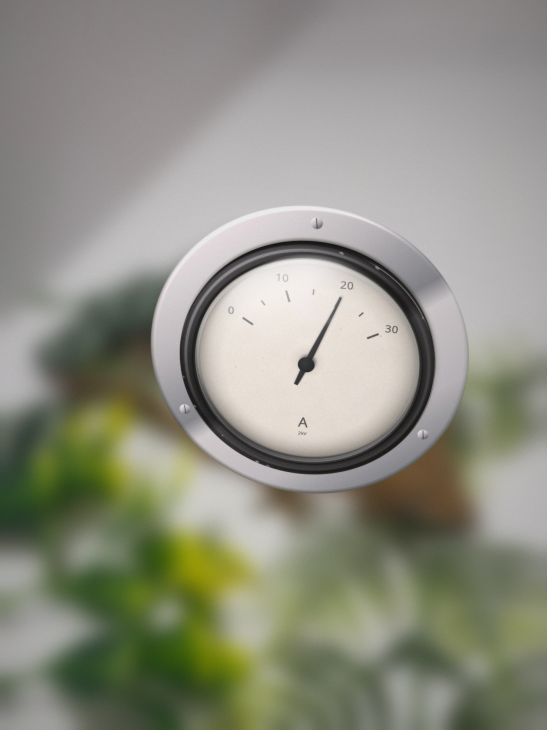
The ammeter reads **20** A
